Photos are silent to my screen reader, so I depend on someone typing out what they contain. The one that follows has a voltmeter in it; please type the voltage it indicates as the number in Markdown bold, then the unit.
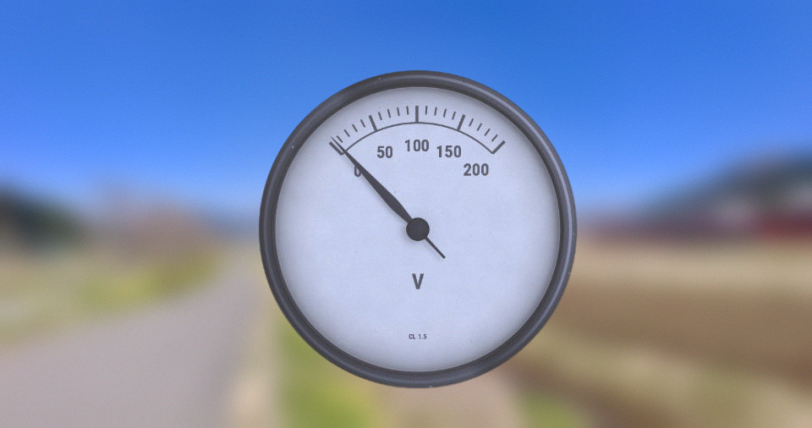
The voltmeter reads **5** V
